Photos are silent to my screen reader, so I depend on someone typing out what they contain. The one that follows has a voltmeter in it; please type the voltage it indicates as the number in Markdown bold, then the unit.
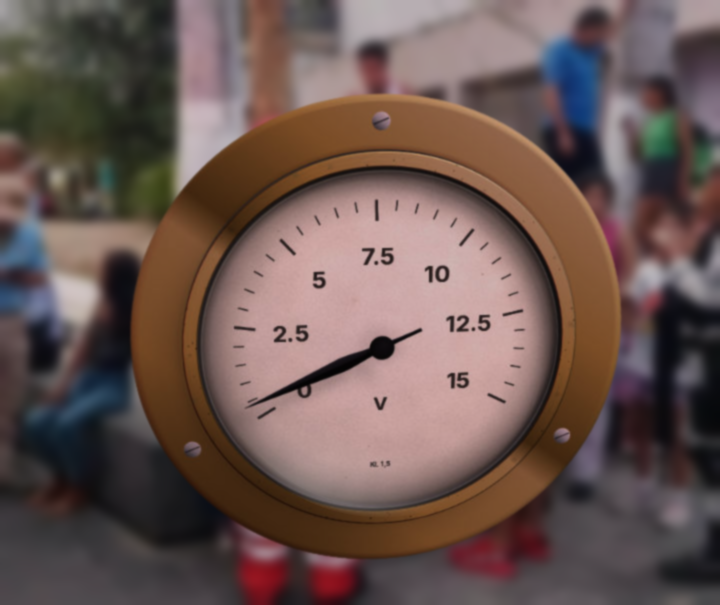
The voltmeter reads **0.5** V
